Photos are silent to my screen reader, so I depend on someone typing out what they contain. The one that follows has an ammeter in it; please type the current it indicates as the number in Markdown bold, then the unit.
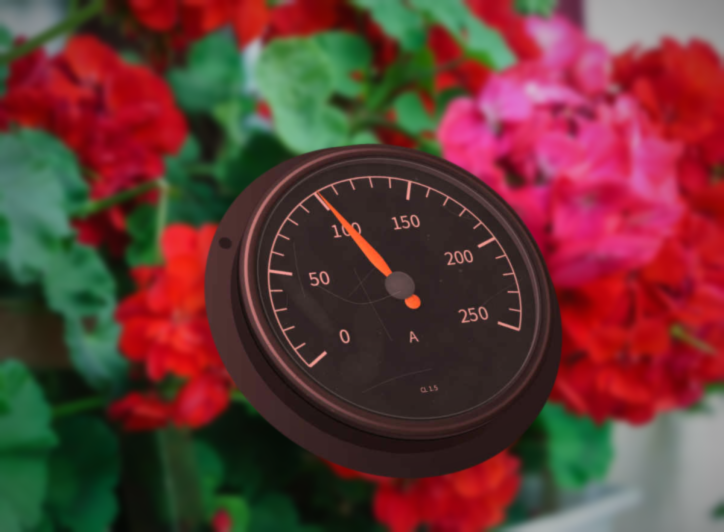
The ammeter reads **100** A
